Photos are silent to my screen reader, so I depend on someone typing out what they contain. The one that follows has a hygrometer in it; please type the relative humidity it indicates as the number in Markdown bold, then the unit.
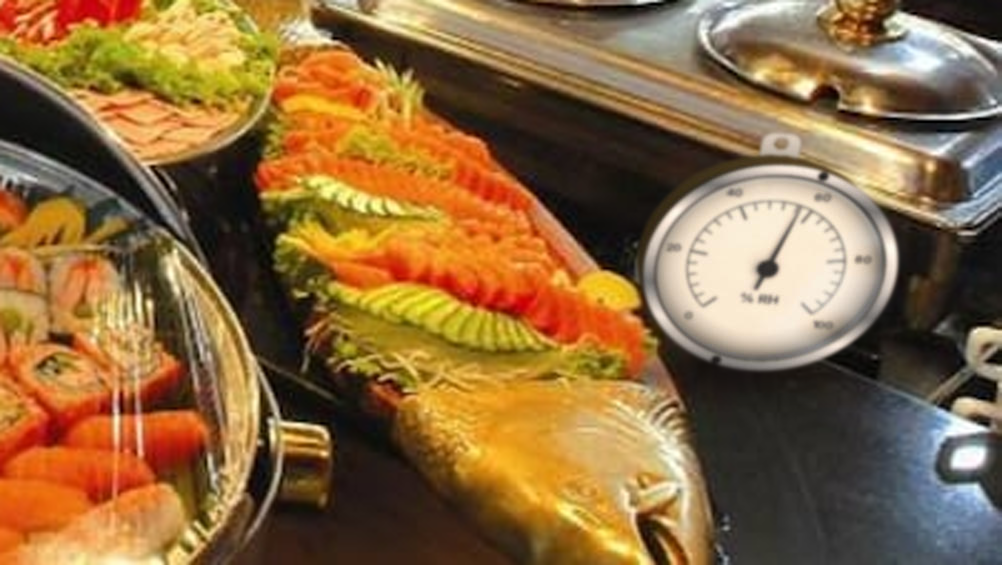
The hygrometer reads **56** %
